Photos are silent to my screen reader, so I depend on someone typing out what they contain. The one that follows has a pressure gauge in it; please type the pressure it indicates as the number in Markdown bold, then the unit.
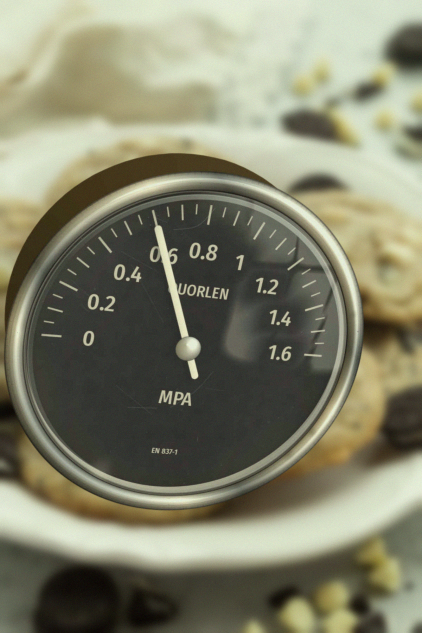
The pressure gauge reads **0.6** MPa
